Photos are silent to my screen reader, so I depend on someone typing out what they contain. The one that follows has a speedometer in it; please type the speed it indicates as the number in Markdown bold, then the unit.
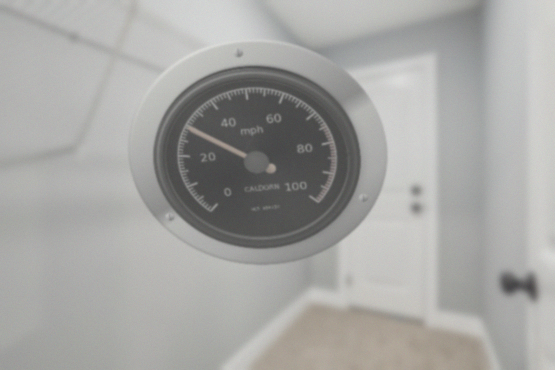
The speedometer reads **30** mph
